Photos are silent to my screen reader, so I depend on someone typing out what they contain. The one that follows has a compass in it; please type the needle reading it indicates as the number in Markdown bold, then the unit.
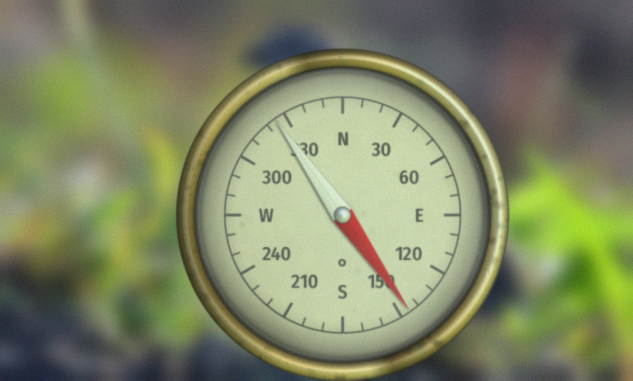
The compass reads **145** °
